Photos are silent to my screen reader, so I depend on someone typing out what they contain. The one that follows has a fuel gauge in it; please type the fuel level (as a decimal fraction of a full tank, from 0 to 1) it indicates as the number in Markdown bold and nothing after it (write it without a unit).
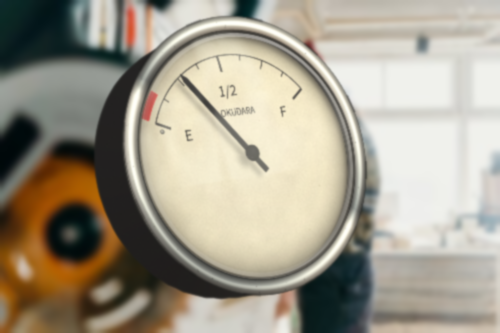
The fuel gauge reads **0.25**
